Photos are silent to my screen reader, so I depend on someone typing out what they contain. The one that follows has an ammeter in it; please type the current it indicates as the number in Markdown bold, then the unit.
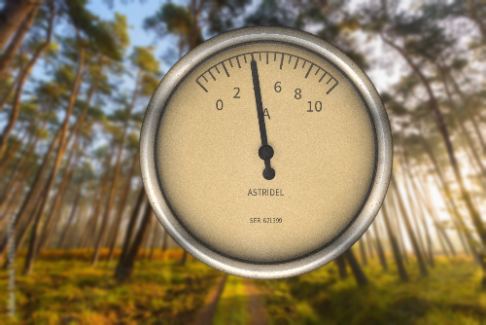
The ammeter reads **4** A
